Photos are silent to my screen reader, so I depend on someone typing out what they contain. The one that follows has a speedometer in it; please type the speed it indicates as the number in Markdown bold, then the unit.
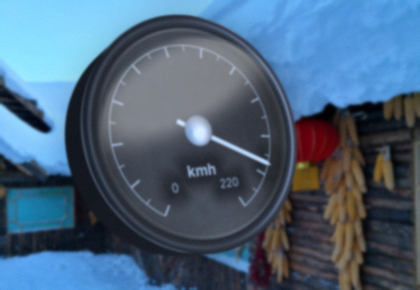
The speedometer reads **195** km/h
